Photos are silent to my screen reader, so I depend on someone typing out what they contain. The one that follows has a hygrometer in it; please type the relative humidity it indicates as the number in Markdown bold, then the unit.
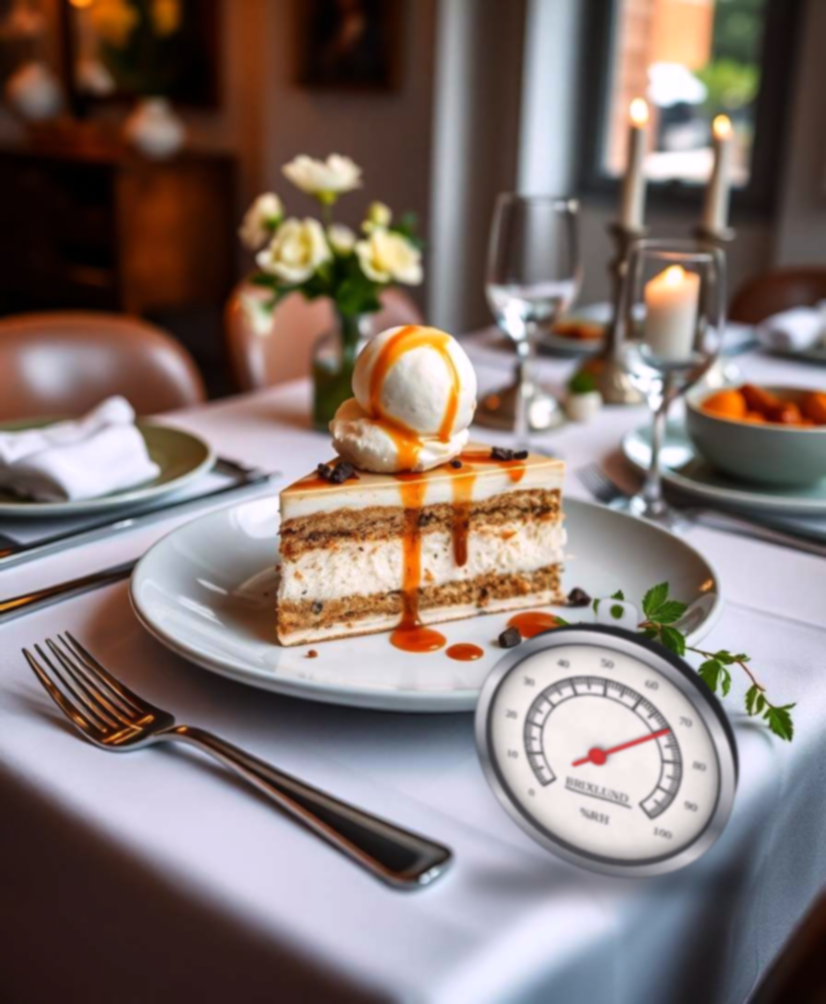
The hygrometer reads **70** %
